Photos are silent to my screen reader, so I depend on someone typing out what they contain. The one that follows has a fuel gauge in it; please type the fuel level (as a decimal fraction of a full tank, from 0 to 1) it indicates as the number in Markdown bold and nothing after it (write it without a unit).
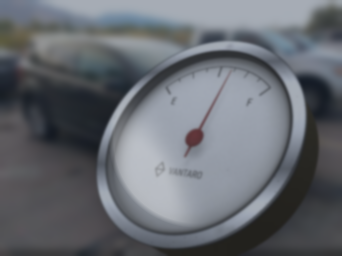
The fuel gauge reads **0.625**
